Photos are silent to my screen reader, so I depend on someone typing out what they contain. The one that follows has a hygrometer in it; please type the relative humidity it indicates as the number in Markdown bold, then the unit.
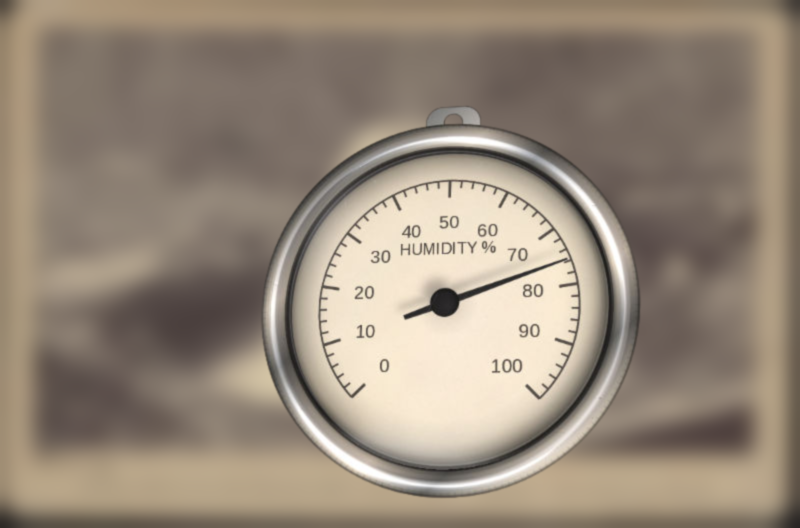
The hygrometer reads **76** %
